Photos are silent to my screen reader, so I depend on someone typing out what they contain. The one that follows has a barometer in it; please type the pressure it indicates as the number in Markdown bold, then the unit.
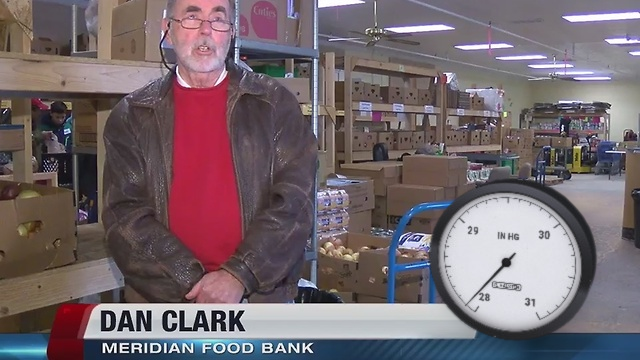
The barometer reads **28.1** inHg
